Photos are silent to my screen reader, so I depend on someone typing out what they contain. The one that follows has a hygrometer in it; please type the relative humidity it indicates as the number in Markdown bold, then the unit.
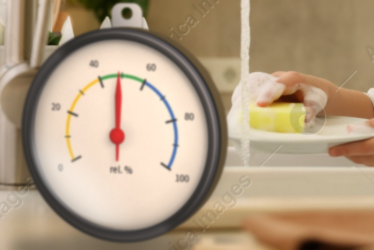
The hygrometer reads **50** %
